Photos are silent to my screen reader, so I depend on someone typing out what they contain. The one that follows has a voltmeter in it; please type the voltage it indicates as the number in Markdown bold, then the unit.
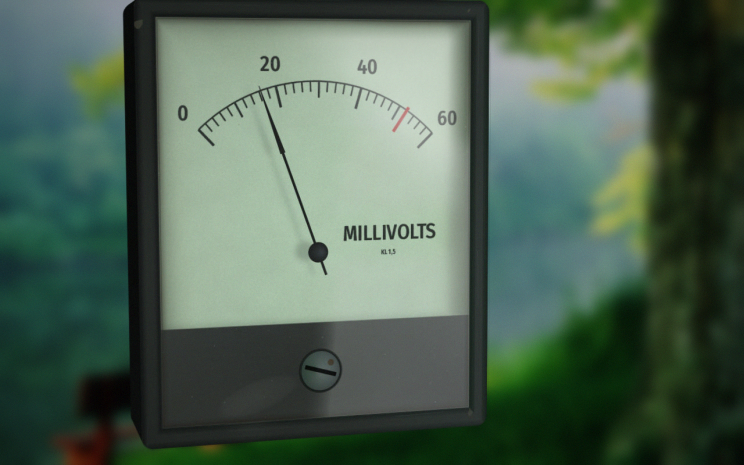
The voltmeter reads **16** mV
